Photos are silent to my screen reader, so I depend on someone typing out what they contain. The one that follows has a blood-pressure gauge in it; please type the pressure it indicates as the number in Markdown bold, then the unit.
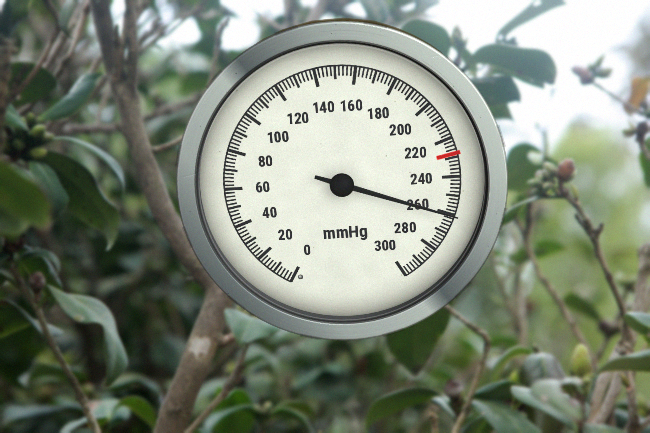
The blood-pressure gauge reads **260** mmHg
